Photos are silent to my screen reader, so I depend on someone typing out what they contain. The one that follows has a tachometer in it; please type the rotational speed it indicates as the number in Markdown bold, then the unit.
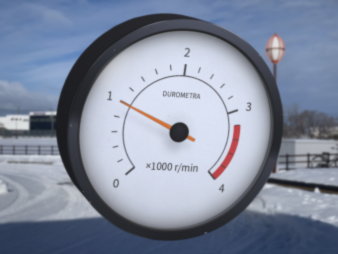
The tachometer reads **1000** rpm
